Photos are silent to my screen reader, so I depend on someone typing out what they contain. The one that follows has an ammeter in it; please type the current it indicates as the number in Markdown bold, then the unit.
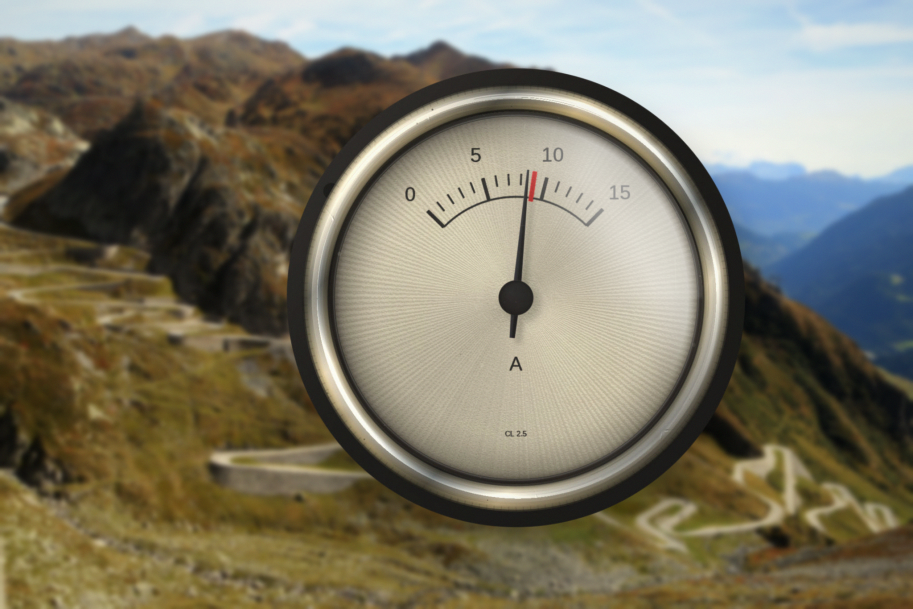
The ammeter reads **8.5** A
